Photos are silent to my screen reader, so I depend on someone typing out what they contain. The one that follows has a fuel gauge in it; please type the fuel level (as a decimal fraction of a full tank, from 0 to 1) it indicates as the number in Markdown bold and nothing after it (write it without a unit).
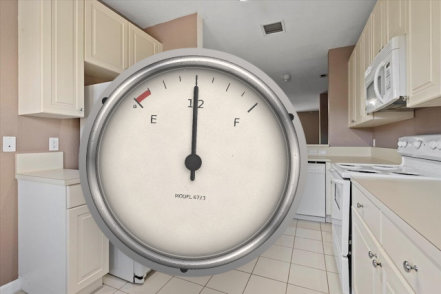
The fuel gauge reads **0.5**
